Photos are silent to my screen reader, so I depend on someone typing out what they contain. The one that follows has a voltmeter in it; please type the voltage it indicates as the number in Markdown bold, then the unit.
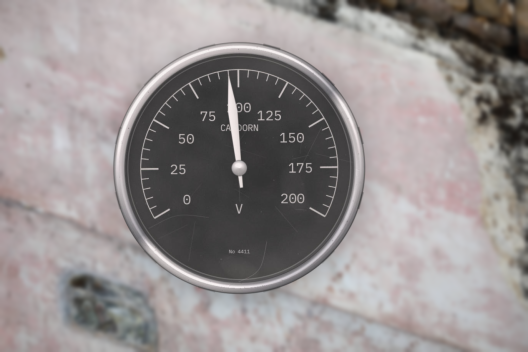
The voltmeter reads **95** V
